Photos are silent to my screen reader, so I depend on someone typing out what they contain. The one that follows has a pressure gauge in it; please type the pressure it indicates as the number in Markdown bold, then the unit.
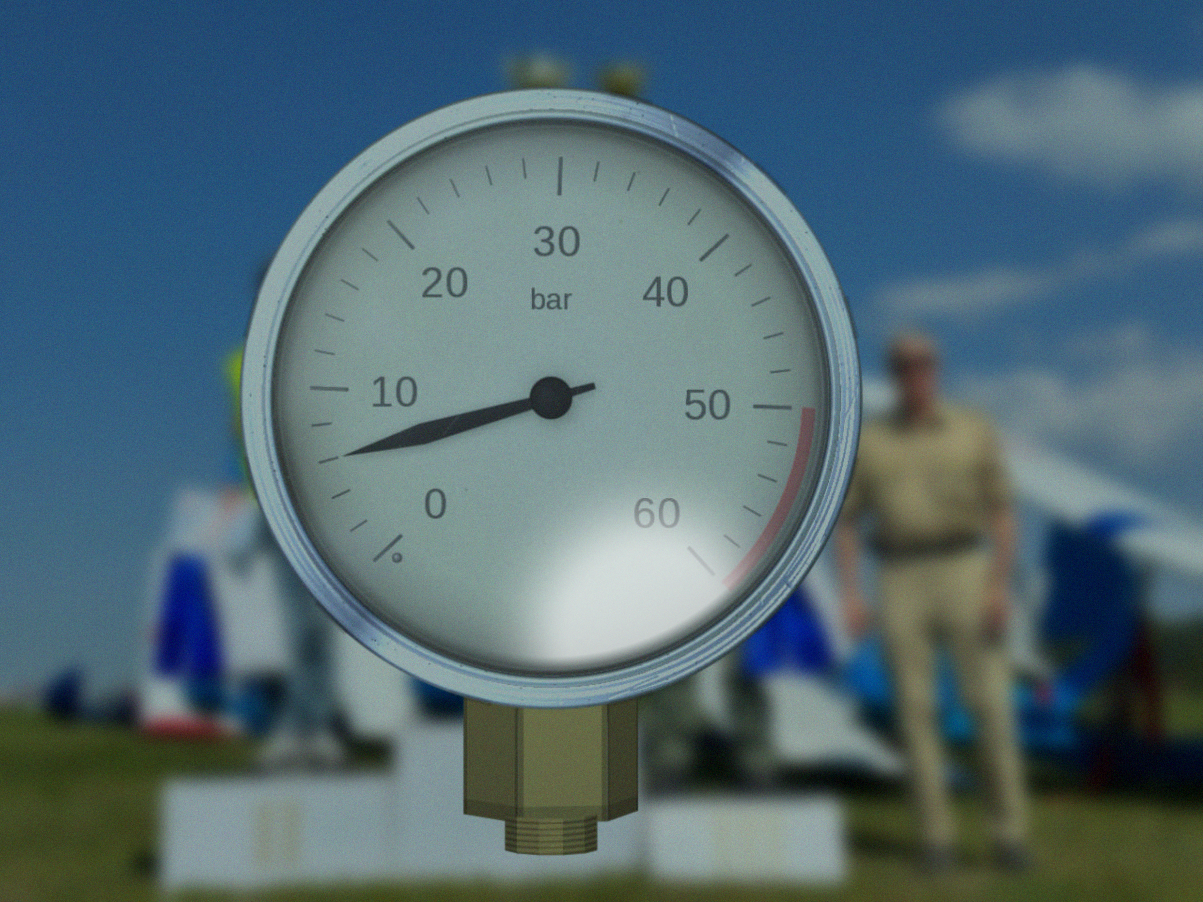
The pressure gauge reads **6** bar
